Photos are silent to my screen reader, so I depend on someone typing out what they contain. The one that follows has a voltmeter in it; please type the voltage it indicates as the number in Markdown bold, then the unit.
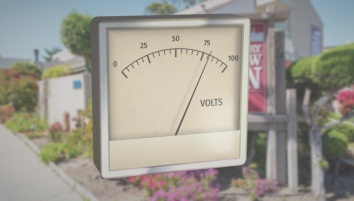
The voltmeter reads **80** V
